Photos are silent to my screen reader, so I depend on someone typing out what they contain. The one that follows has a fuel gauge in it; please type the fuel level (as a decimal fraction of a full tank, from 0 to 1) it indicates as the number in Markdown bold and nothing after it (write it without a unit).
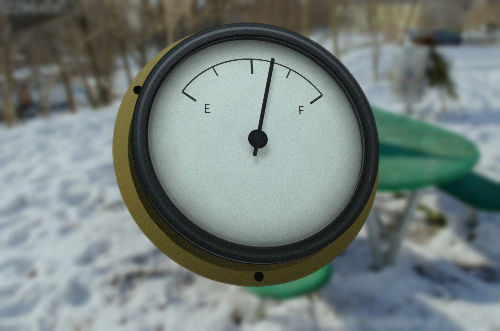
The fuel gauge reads **0.625**
